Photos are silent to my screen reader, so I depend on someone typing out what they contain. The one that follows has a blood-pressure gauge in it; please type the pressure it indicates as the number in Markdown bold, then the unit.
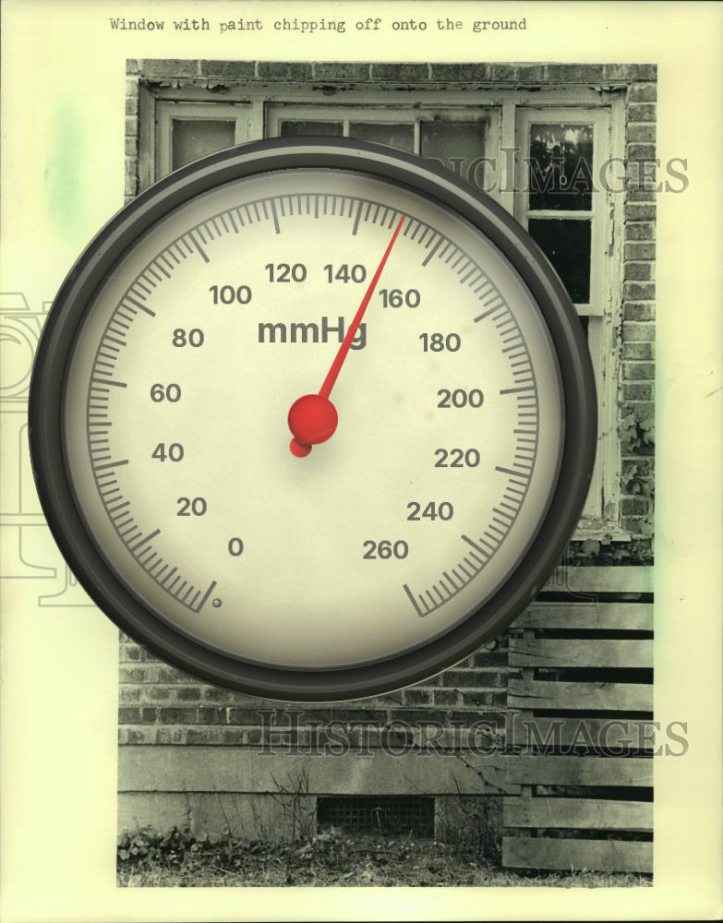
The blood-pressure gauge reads **150** mmHg
